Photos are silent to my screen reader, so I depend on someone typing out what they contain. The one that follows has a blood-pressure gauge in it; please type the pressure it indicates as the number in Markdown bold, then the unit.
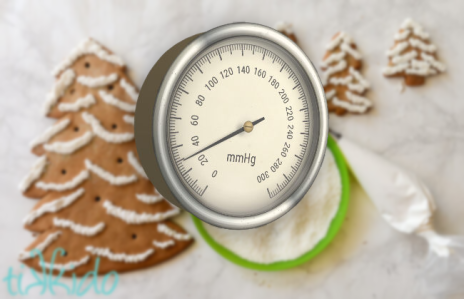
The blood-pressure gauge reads **30** mmHg
